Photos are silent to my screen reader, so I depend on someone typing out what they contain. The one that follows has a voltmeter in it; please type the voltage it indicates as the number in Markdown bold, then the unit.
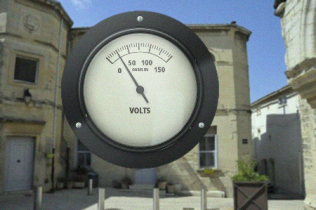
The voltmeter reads **25** V
